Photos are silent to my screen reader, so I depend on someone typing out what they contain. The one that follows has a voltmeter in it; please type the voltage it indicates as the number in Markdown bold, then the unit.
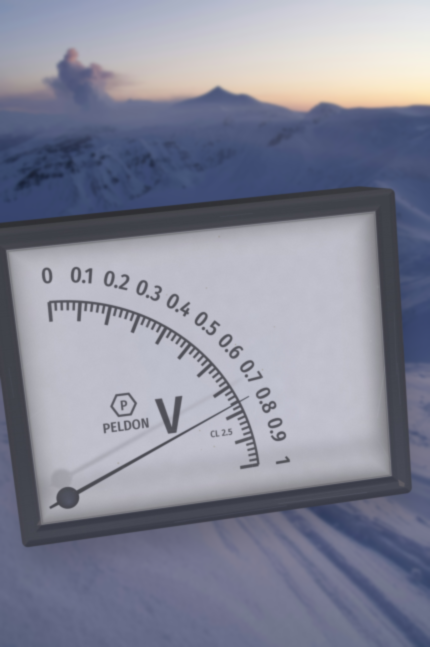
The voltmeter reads **0.76** V
